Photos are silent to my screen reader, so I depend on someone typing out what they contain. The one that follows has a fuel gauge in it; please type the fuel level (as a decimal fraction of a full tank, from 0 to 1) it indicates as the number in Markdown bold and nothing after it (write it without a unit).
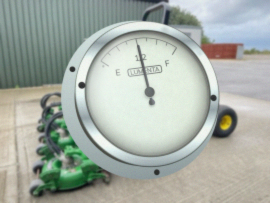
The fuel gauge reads **0.5**
